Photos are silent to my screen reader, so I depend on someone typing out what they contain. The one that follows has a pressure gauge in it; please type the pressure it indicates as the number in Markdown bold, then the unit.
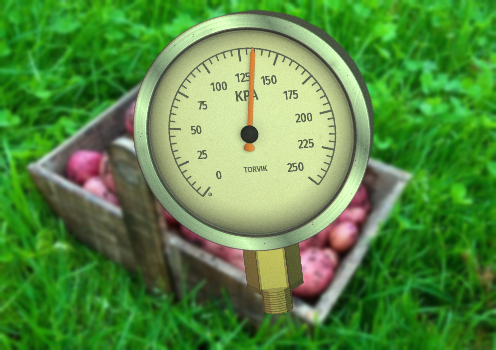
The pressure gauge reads **135** kPa
